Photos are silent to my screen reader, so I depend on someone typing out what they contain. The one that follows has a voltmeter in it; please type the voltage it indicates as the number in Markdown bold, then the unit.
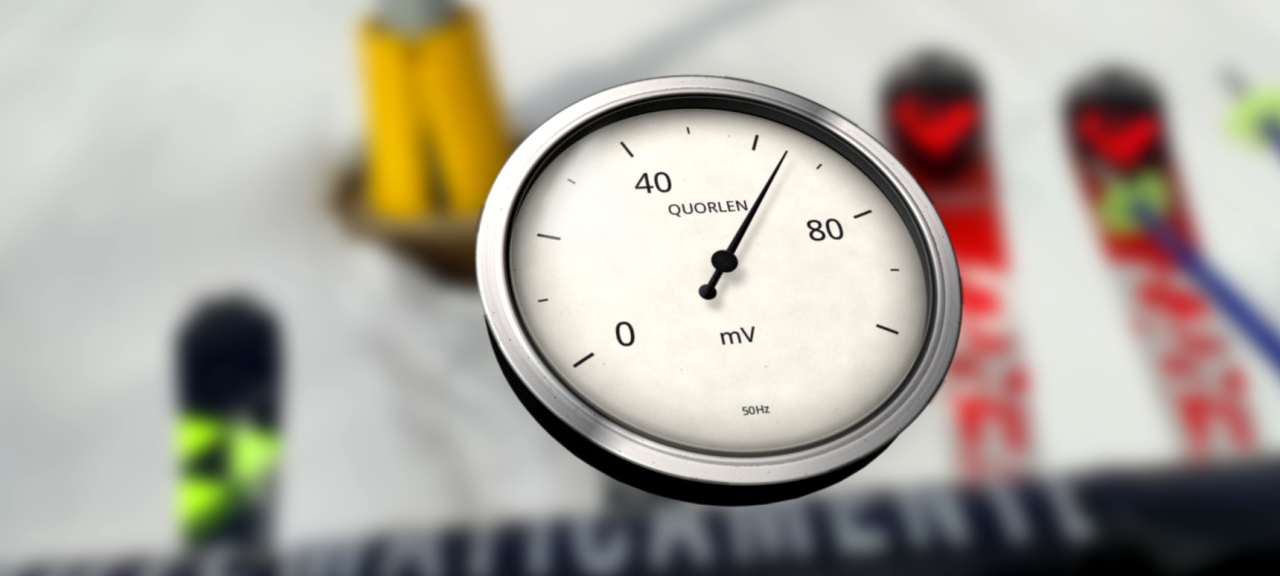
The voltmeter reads **65** mV
